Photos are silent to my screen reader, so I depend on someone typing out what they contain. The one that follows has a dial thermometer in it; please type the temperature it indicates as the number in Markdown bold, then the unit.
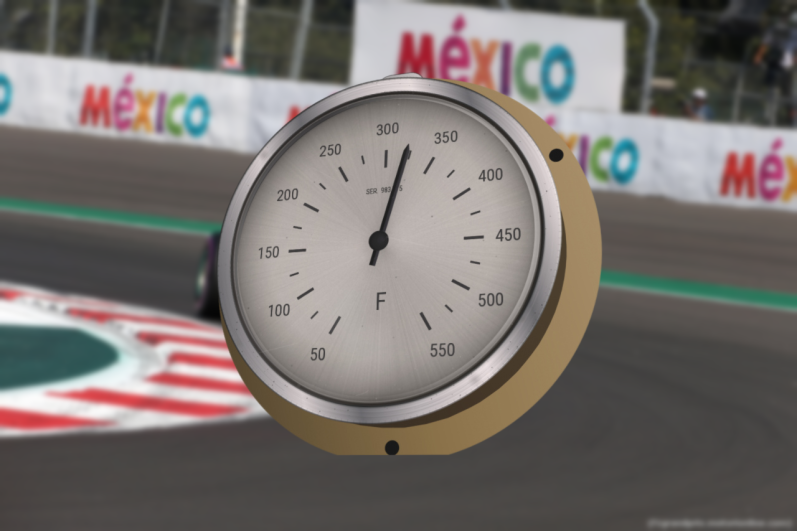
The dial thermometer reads **325** °F
